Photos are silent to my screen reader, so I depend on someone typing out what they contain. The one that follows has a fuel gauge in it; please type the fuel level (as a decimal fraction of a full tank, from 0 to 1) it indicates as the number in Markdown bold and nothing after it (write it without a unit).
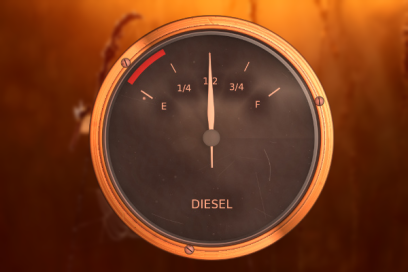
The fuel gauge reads **0.5**
